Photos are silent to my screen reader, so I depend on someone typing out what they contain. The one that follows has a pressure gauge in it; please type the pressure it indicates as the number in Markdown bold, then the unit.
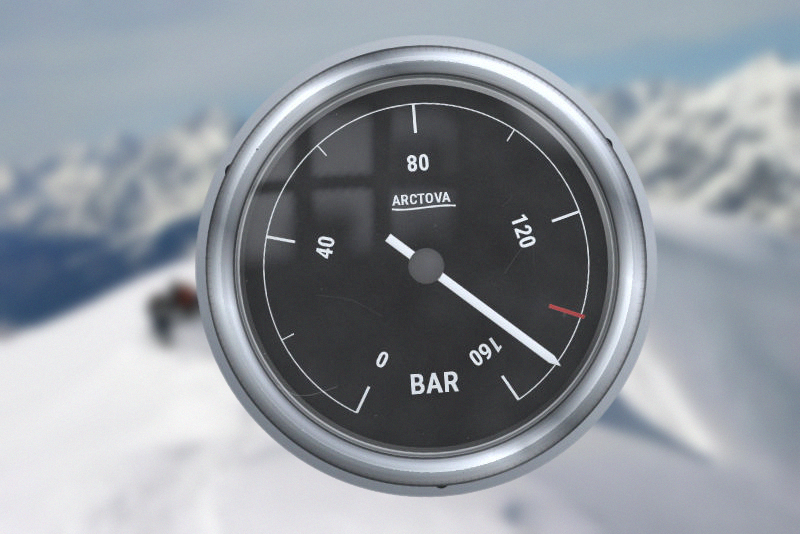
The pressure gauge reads **150** bar
